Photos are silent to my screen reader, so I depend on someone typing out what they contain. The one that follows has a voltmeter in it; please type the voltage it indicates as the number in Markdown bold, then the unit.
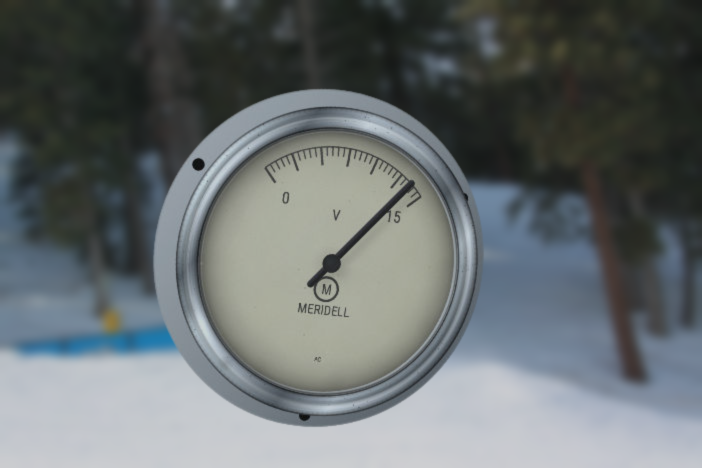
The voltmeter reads **13.5** V
